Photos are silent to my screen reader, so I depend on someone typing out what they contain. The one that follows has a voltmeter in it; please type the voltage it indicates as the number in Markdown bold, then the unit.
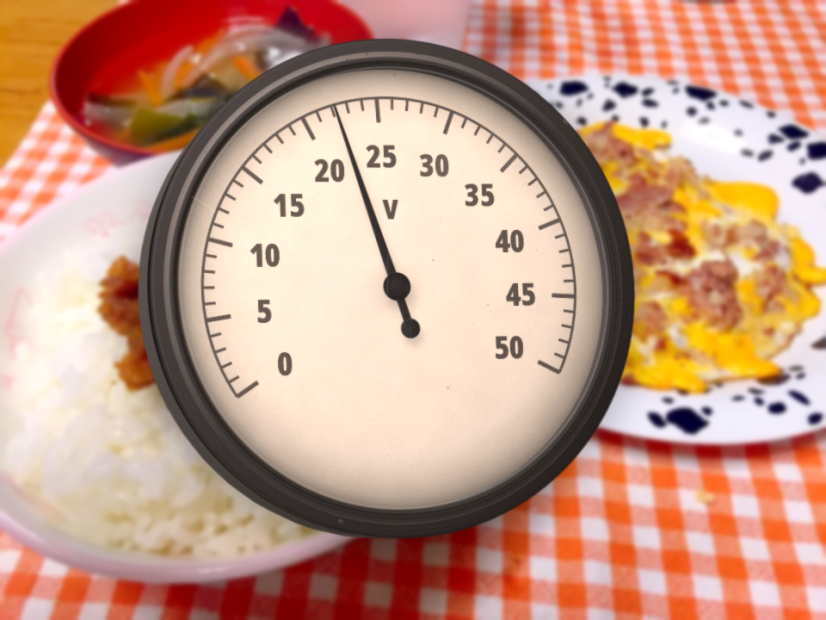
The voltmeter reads **22** V
